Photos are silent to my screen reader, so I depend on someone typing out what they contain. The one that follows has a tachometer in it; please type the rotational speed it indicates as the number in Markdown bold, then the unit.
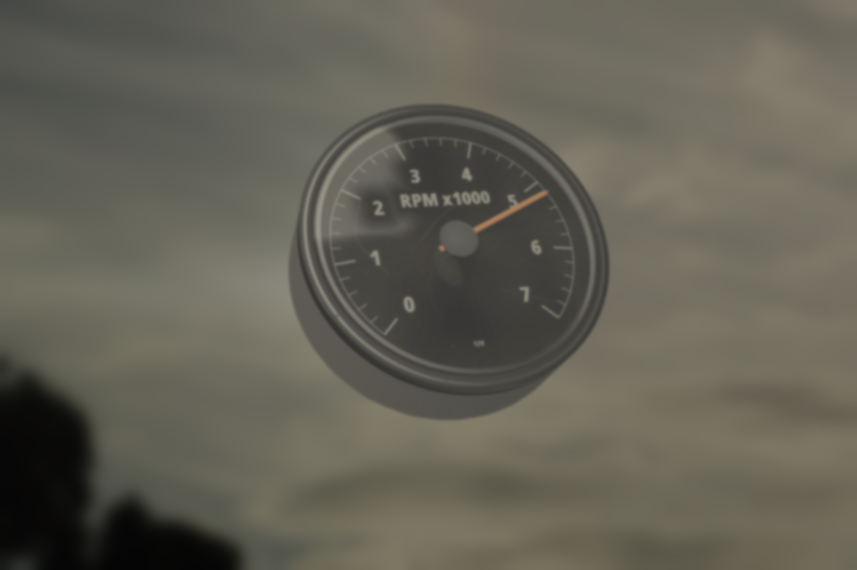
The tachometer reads **5200** rpm
